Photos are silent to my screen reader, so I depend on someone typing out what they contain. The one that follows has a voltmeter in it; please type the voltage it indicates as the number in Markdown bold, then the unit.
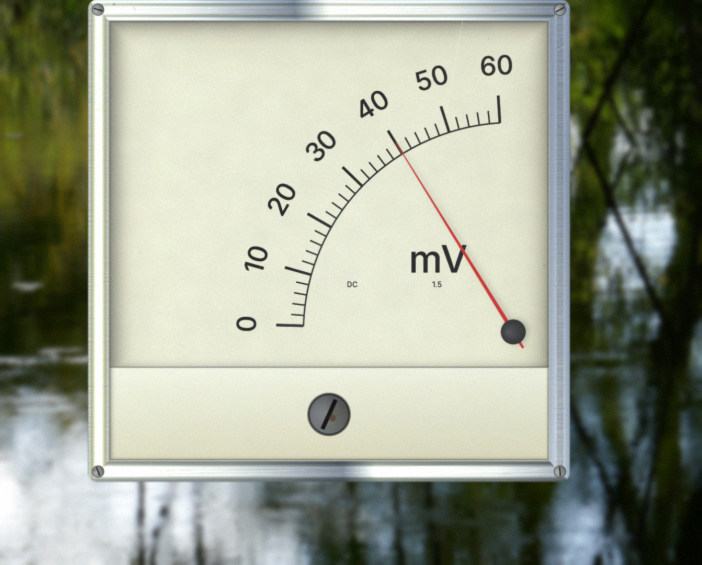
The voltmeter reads **40** mV
